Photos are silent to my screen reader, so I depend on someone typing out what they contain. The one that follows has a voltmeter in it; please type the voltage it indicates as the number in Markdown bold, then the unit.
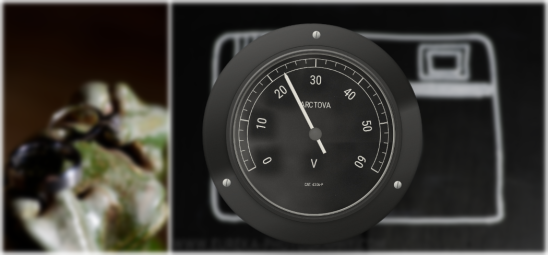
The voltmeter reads **23** V
